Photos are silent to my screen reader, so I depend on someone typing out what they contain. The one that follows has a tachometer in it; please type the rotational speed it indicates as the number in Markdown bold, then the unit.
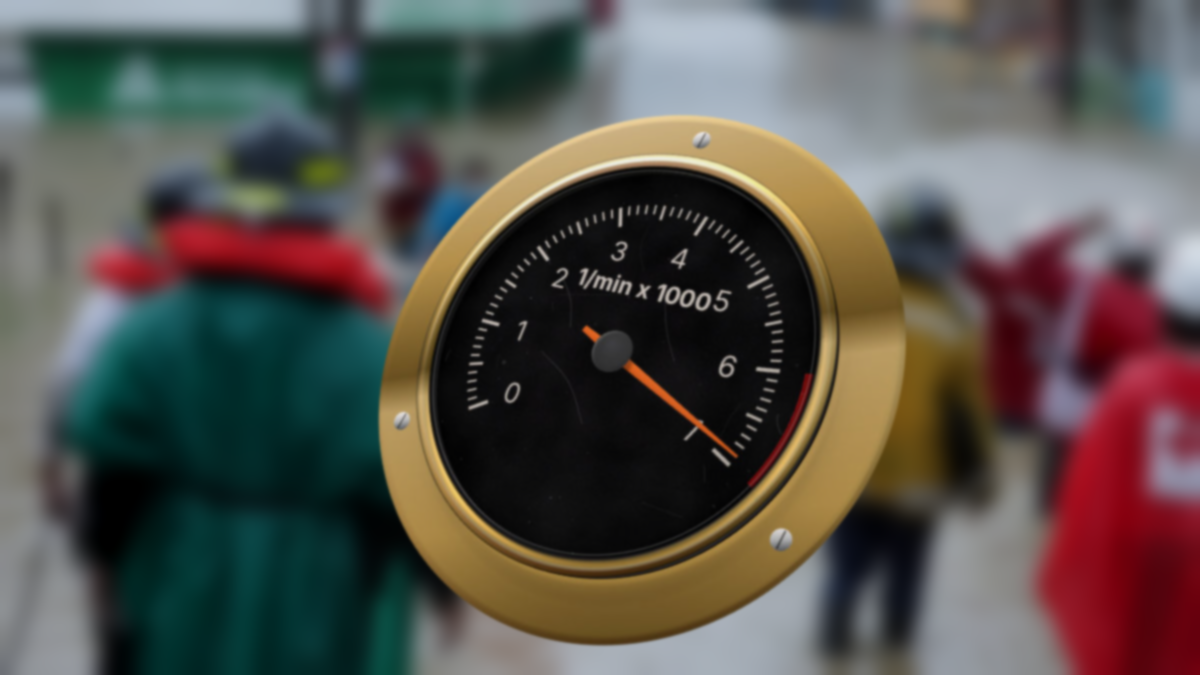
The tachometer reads **6900** rpm
